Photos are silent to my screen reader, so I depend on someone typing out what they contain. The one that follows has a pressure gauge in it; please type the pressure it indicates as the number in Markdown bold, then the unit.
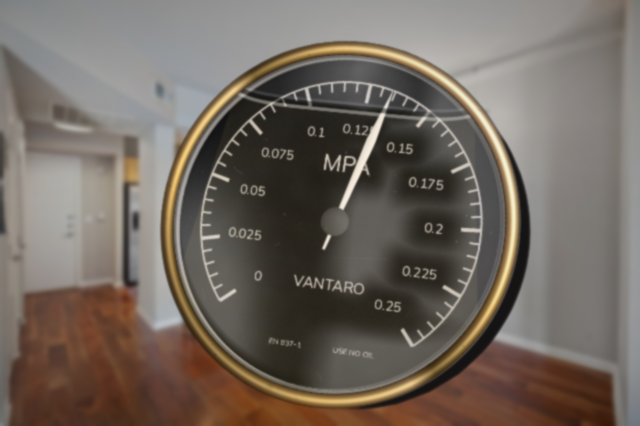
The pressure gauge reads **0.135** MPa
